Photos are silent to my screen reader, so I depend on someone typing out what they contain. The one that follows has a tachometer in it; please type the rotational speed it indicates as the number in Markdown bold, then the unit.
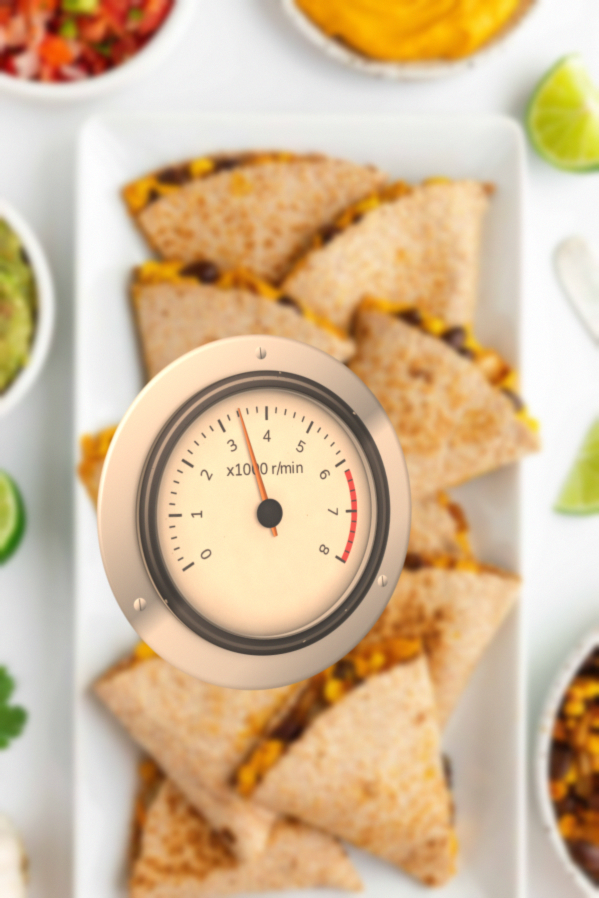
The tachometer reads **3400** rpm
